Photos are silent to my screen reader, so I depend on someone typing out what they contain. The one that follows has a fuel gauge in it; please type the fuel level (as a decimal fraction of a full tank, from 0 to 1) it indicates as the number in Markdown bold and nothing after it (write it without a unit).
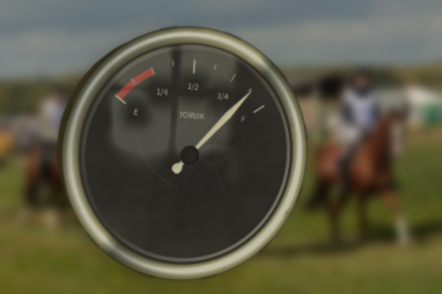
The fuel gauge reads **0.875**
